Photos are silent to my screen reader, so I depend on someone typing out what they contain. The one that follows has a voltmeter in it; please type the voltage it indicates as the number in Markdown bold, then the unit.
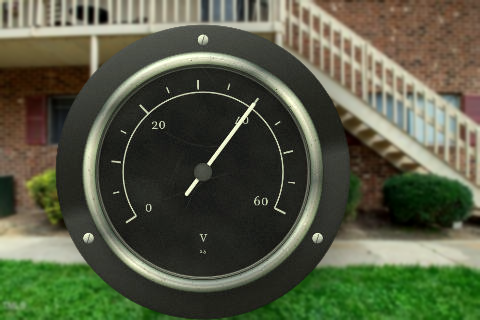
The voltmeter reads **40** V
